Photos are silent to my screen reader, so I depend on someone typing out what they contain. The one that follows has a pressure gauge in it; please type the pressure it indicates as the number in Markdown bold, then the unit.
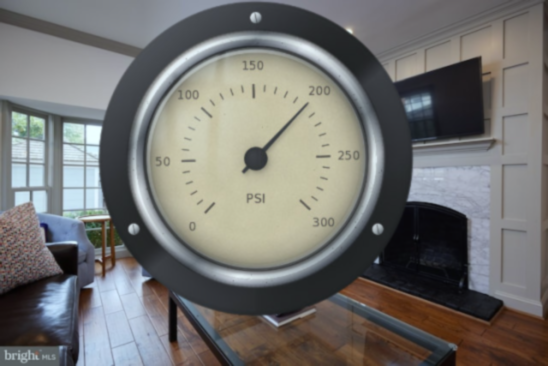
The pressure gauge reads **200** psi
